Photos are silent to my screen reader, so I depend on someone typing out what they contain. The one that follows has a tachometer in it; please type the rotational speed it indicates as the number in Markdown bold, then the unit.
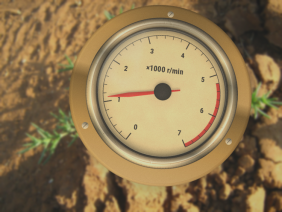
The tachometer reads **1100** rpm
